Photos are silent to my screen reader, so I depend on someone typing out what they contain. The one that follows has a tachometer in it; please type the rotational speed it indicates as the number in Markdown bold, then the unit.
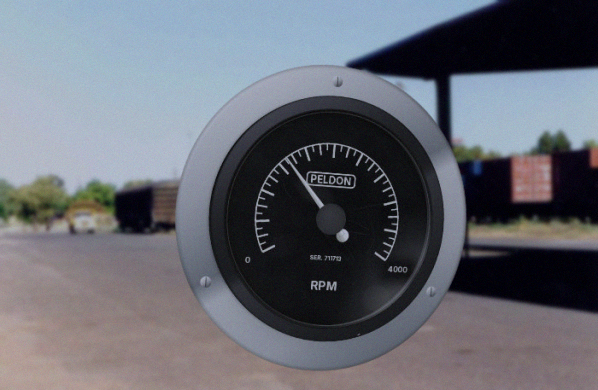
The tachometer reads **1300** rpm
